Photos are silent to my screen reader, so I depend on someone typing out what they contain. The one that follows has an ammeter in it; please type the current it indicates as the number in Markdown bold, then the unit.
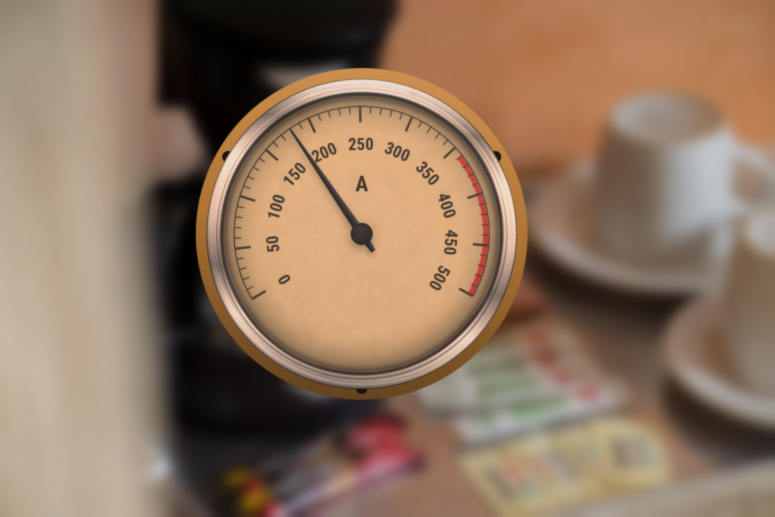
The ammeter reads **180** A
